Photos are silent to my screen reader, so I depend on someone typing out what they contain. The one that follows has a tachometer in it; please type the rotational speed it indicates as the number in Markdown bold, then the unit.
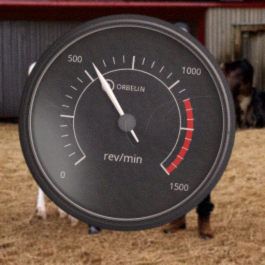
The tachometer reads **550** rpm
